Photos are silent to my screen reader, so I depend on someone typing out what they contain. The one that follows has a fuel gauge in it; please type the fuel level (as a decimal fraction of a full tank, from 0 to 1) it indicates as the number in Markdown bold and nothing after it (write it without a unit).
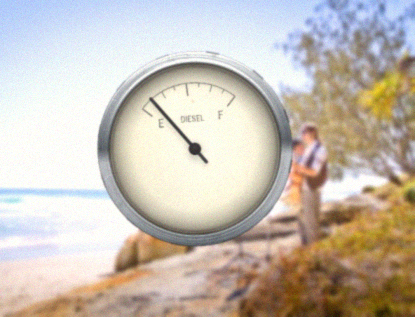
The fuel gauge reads **0.125**
